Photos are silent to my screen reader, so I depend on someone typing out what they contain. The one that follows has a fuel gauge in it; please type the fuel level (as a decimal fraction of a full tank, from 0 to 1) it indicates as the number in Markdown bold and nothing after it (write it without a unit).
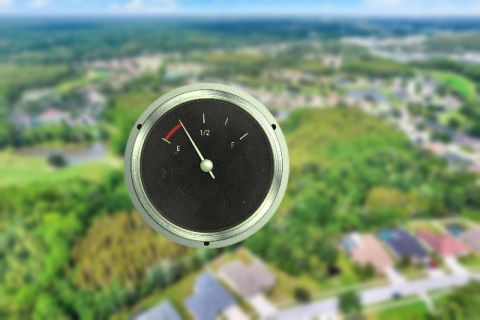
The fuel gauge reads **0.25**
